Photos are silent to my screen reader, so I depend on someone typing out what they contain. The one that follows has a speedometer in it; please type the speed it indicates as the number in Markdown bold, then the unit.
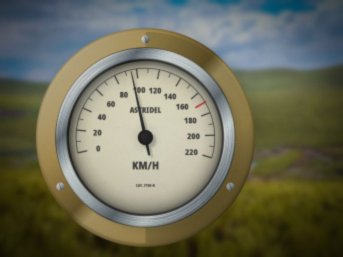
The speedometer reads **95** km/h
